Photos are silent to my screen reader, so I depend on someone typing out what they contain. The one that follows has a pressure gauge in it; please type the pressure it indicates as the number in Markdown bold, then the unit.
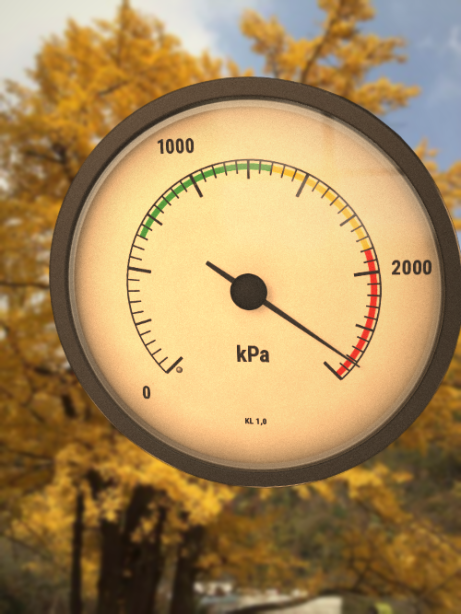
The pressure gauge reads **2400** kPa
